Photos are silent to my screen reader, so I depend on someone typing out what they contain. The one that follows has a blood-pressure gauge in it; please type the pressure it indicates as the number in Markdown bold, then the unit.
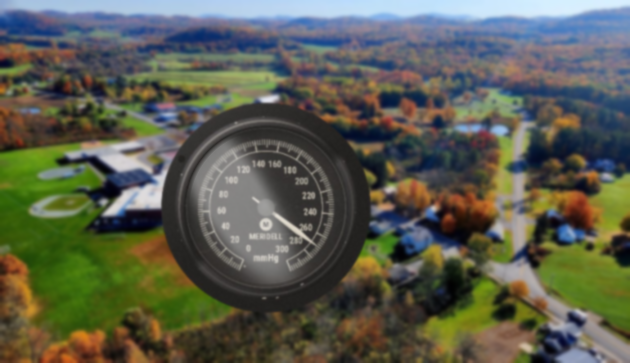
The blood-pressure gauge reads **270** mmHg
